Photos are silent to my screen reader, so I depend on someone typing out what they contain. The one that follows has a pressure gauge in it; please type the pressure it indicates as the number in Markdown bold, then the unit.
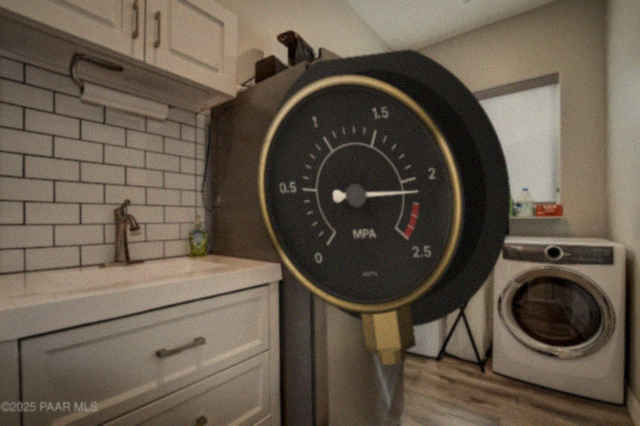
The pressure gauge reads **2.1** MPa
